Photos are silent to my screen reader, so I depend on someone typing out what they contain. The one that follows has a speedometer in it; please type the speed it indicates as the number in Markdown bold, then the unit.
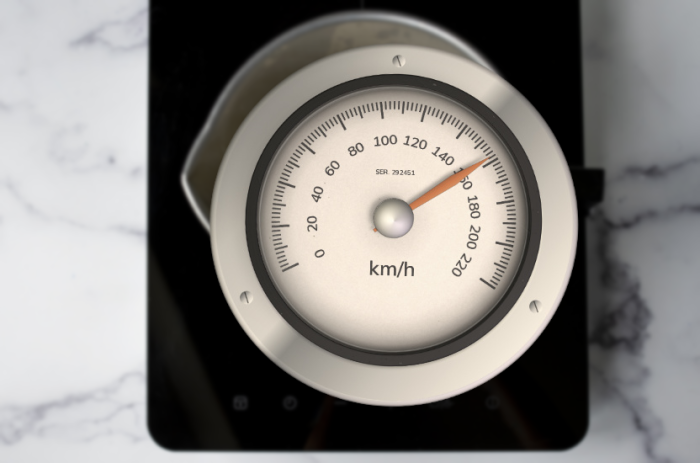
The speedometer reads **158** km/h
